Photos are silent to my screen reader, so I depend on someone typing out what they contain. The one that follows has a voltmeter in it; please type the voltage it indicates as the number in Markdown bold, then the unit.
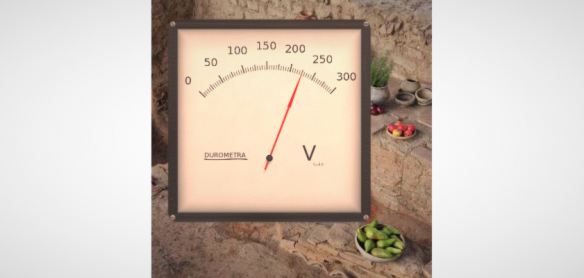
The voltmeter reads **225** V
